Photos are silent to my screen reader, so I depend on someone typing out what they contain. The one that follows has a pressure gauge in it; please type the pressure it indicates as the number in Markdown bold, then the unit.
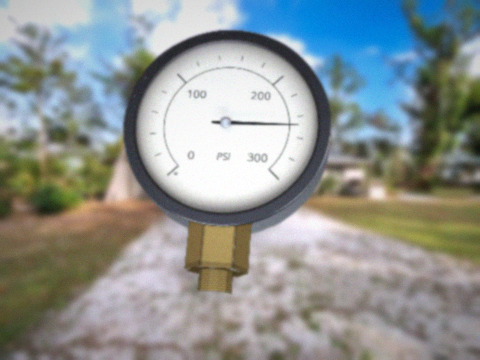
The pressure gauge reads **250** psi
